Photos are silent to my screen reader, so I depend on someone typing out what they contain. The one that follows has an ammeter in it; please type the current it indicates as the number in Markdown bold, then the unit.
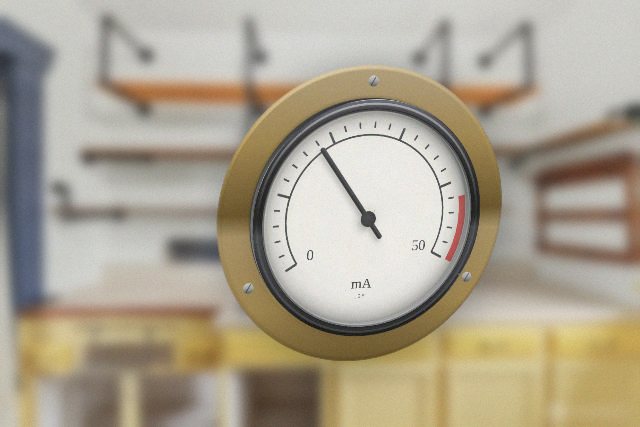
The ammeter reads **18** mA
